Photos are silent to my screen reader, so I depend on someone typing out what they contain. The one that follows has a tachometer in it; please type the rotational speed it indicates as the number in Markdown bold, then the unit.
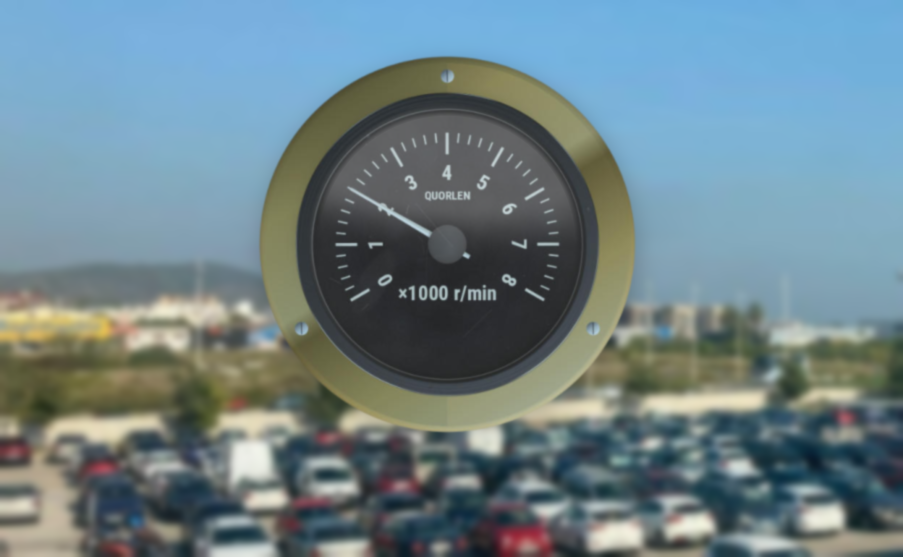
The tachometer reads **2000** rpm
